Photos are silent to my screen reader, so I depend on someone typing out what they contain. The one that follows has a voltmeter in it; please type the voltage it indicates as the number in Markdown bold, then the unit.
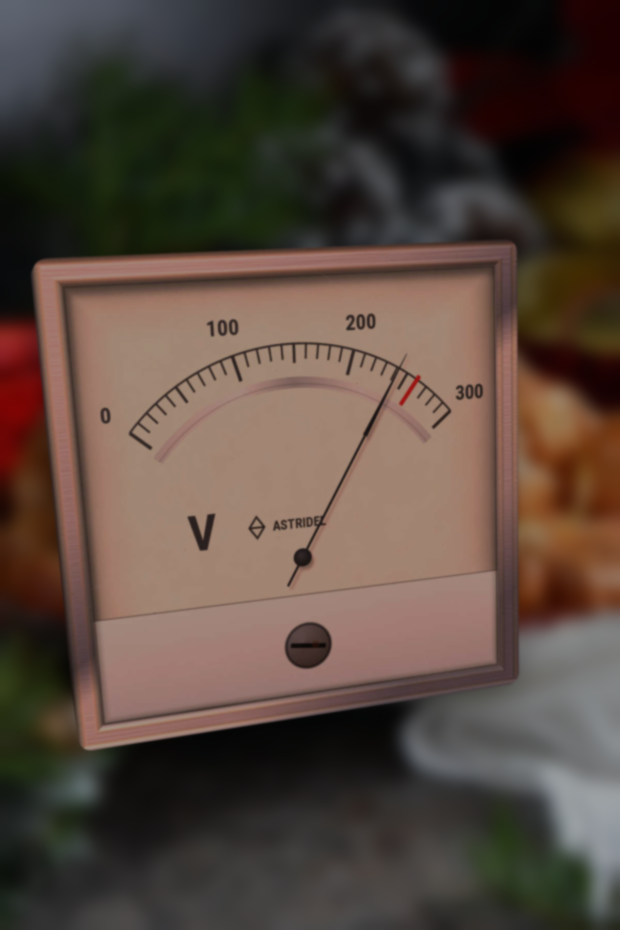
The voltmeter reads **240** V
